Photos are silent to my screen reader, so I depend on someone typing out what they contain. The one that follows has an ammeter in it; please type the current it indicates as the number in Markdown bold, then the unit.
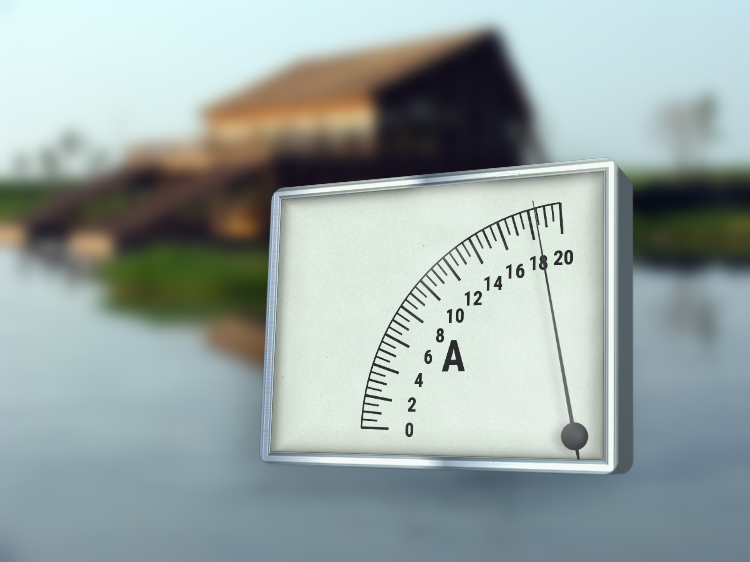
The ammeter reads **18.5** A
